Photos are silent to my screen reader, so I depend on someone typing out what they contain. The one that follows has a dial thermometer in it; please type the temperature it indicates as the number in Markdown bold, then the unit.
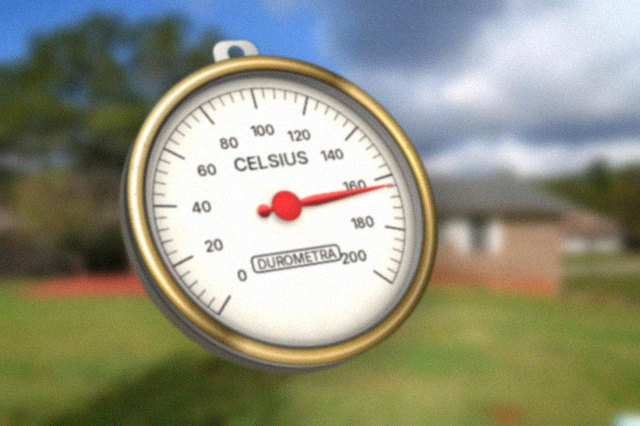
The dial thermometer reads **164** °C
